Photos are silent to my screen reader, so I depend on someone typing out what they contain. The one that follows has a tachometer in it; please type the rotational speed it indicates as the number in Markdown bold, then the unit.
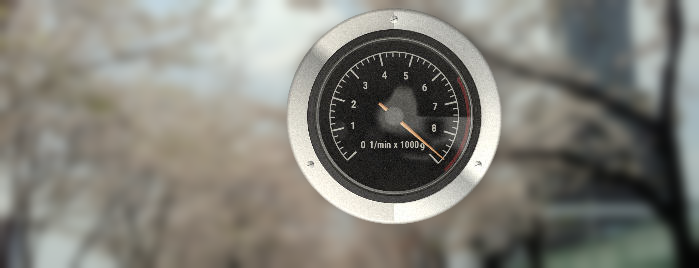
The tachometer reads **8800** rpm
